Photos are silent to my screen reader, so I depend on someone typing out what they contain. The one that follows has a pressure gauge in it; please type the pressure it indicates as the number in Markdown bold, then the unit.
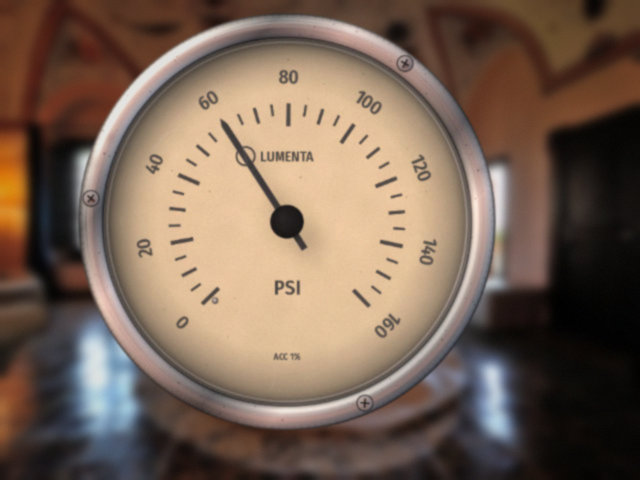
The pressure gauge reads **60** psi
